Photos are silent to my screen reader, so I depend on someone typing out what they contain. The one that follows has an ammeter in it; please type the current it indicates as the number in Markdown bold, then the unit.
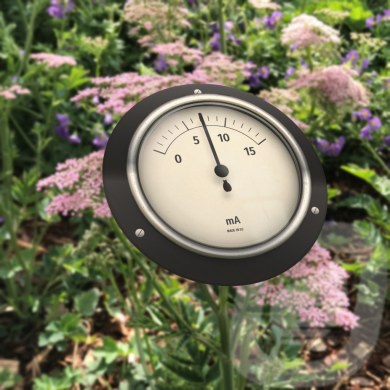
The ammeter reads **7** mA
